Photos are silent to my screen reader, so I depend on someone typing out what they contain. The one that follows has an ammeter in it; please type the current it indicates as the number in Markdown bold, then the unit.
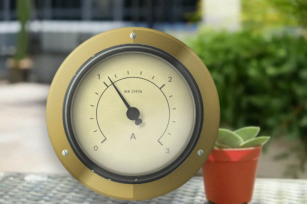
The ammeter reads **1.1** A
